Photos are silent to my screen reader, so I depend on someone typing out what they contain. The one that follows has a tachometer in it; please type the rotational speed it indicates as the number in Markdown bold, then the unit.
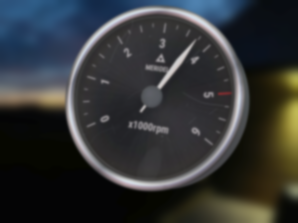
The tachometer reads **3750** rpm
